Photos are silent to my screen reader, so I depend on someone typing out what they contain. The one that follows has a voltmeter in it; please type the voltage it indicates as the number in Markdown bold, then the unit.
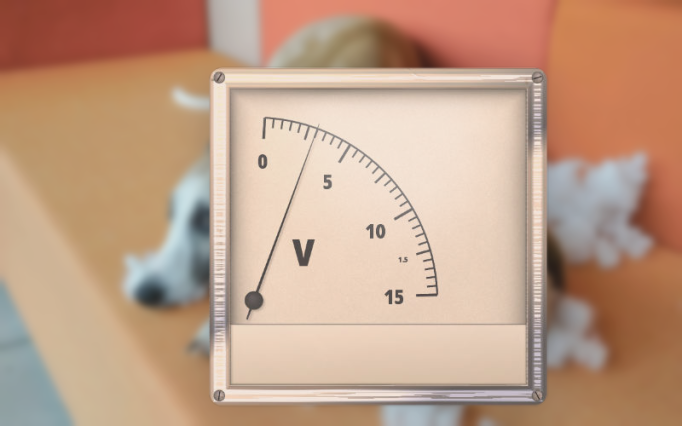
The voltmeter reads **3** V
